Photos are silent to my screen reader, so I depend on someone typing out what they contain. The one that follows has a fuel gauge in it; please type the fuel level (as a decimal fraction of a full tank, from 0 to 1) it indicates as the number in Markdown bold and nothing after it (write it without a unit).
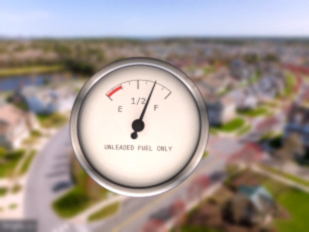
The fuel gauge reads **0.75**
